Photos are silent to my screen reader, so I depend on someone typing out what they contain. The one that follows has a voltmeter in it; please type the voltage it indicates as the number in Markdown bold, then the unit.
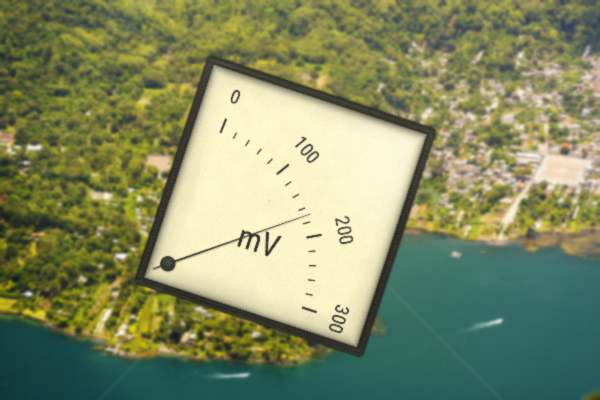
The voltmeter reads **170** mV
